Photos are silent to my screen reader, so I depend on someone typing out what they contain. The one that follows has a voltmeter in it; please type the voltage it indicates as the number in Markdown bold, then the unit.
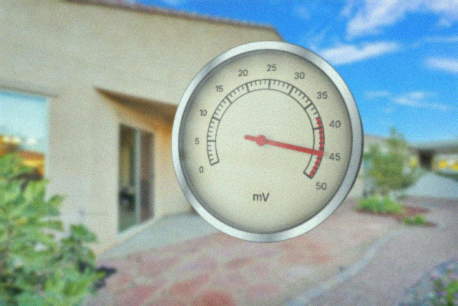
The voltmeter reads **45** mV
